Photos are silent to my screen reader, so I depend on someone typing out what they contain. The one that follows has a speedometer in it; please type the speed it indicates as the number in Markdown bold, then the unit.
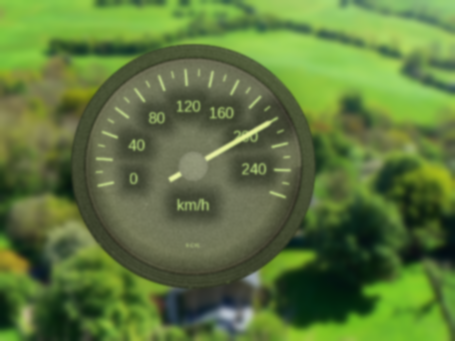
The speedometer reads **200** km/h
